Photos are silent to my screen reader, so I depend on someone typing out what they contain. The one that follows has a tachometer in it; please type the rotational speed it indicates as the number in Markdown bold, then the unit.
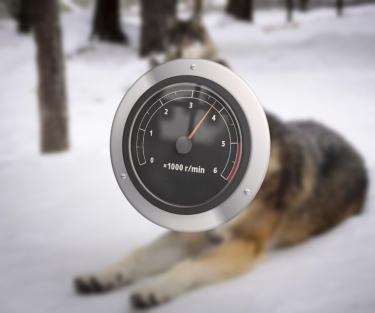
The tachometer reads **3750** rpm
